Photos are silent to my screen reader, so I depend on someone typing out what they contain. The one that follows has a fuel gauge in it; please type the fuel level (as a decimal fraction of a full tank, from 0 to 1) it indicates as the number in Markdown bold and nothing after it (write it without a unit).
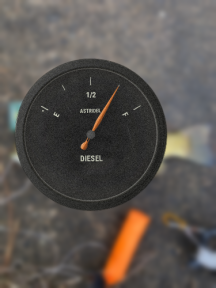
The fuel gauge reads **0.75**
